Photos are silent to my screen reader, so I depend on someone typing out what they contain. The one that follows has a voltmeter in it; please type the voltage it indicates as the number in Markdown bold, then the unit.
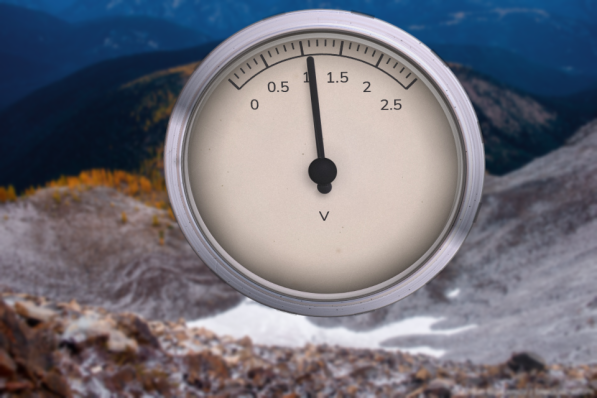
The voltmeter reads **1.1** V
